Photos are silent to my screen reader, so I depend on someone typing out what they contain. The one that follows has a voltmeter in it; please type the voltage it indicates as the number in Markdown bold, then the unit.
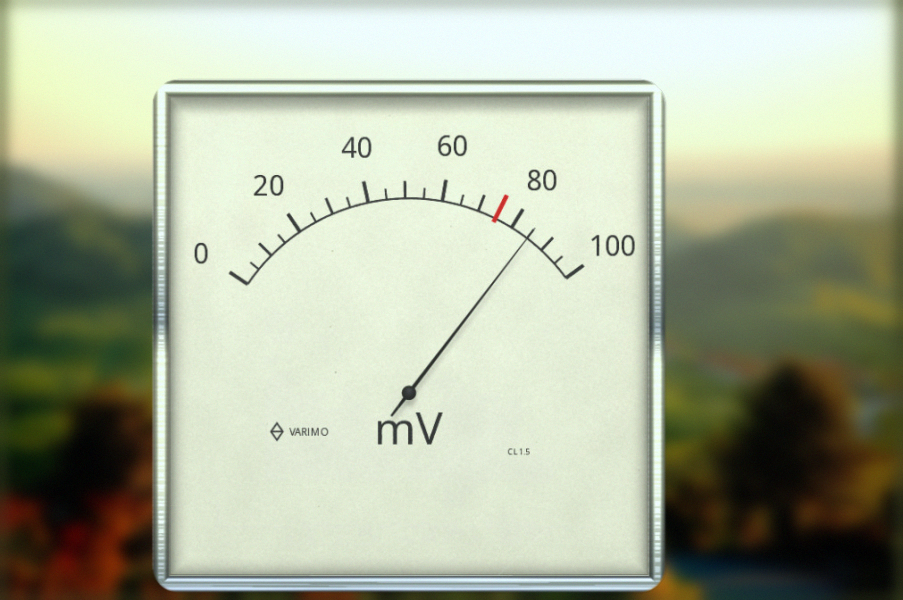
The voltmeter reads **85** mV
